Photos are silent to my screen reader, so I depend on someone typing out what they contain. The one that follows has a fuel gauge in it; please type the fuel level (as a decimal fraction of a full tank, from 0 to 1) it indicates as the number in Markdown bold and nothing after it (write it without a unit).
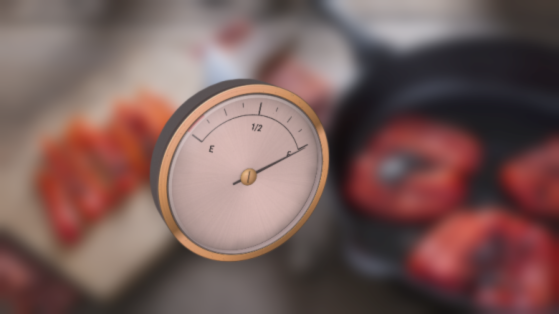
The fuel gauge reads **1**
